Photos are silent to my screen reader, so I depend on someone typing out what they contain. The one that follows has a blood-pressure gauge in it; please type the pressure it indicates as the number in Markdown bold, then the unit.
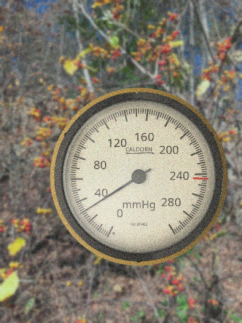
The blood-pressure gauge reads **30** mmHg
